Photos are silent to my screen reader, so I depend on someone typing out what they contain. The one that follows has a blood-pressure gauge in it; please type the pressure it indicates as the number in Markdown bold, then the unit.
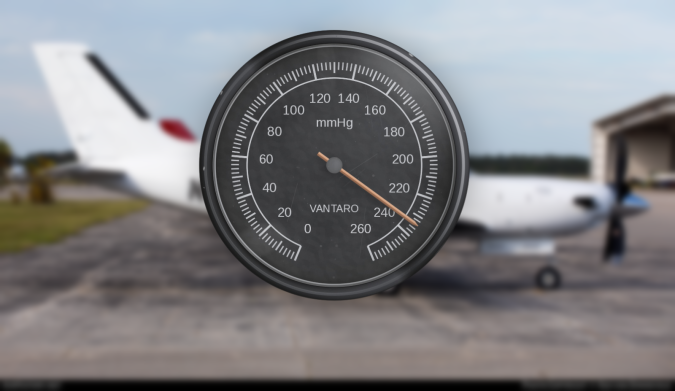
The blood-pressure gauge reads **234** mmHg
